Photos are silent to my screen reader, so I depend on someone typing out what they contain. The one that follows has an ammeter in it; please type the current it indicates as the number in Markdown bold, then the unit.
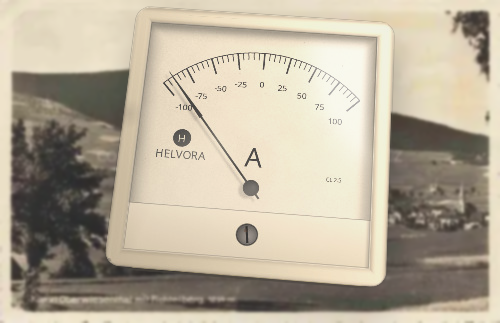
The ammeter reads **-90** A
